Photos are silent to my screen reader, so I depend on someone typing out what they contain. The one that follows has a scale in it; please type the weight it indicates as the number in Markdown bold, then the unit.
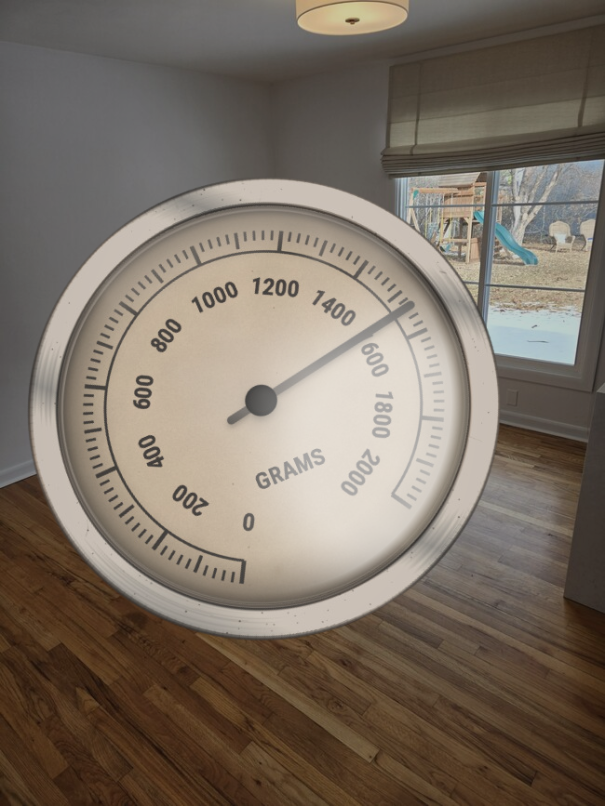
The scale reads **1540** g
